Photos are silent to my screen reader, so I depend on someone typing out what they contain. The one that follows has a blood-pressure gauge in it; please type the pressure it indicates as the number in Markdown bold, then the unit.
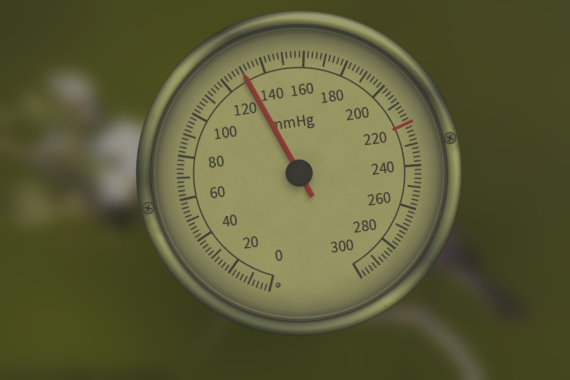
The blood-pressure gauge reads **130** mmHg
